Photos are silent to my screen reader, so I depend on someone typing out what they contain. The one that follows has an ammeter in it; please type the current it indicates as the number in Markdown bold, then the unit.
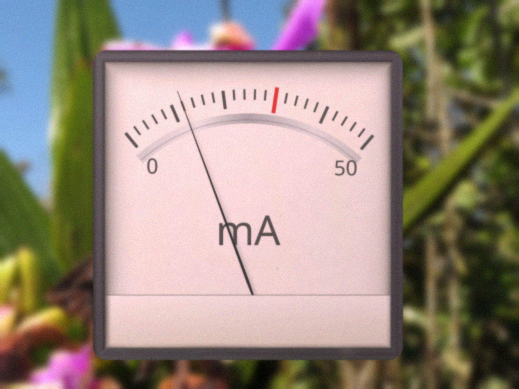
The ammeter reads **12** mA
